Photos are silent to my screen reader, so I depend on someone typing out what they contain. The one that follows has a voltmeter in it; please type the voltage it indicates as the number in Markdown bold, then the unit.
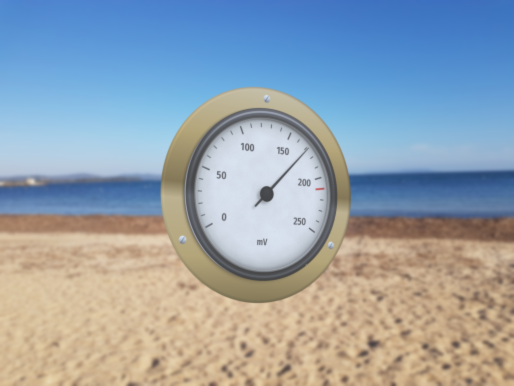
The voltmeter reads **170** mV
